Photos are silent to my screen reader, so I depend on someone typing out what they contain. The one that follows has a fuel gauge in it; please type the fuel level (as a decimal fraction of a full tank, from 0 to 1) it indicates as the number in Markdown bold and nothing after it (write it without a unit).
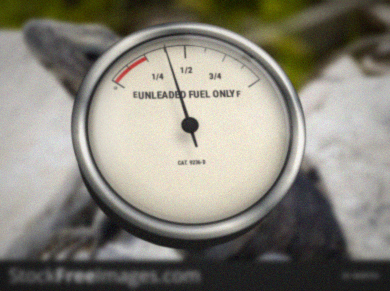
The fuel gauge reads **0.375**
